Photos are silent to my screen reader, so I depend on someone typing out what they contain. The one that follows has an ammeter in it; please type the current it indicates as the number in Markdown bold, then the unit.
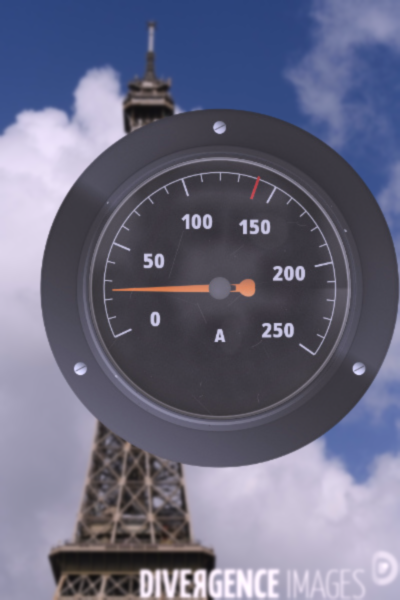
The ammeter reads **25** A
